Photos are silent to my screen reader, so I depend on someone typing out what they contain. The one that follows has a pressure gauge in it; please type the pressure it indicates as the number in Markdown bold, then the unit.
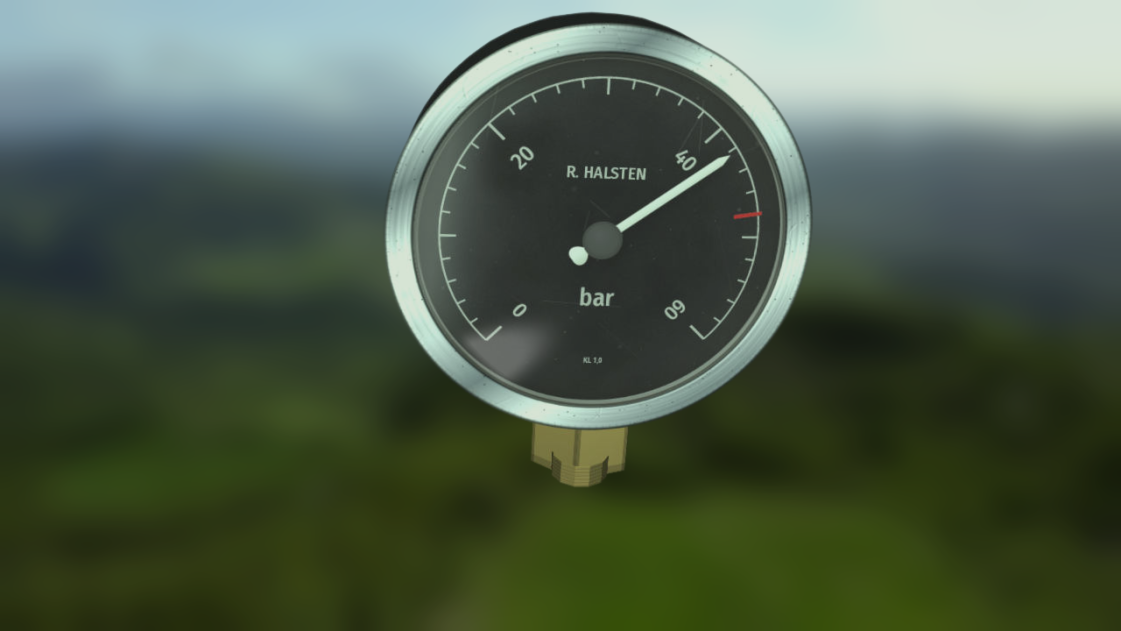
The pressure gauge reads **42** bar
